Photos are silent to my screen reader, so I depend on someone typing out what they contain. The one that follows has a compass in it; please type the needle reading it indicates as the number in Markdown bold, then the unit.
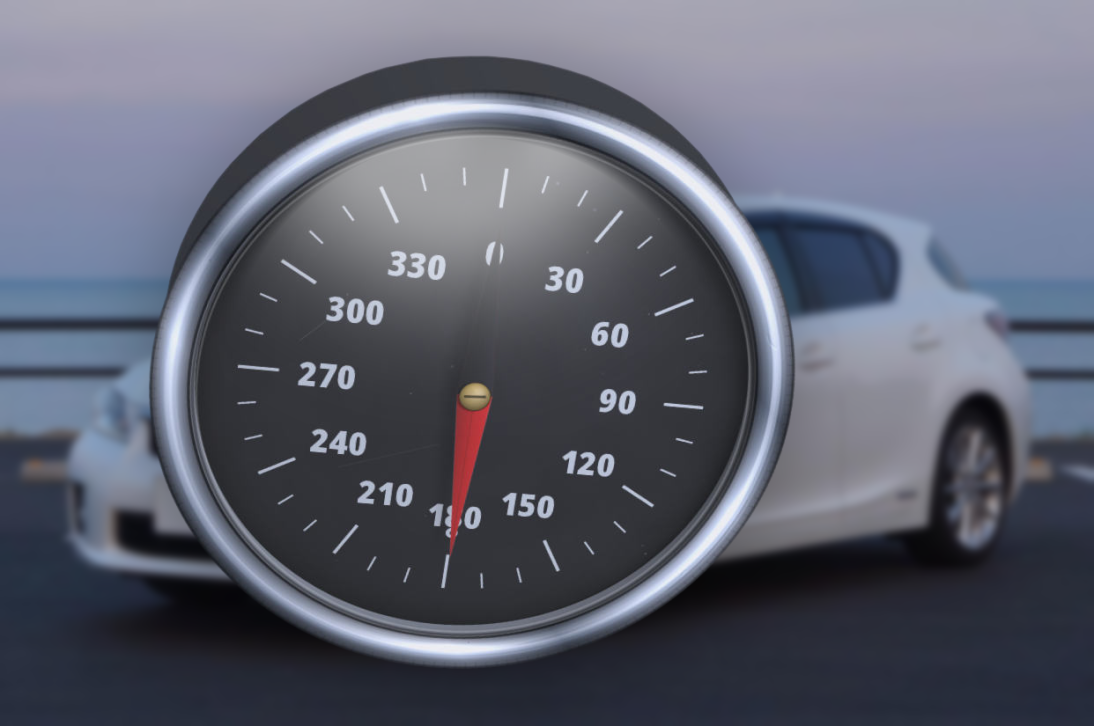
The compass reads **180** °
